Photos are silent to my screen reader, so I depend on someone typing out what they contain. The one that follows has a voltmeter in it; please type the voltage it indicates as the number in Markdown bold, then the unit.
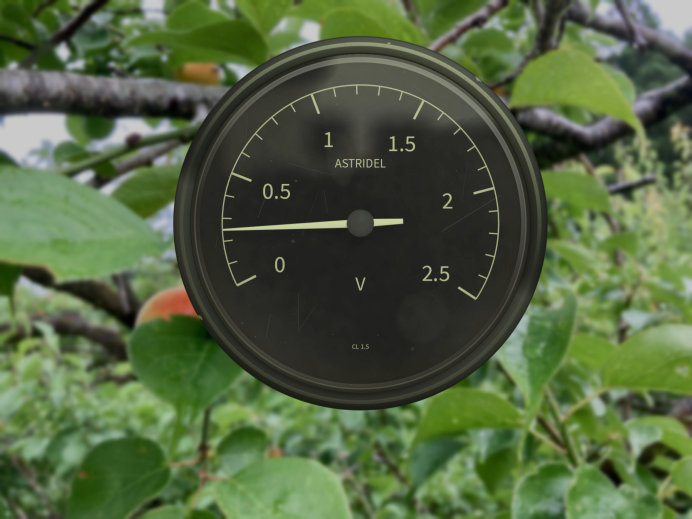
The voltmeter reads **0.25** V
